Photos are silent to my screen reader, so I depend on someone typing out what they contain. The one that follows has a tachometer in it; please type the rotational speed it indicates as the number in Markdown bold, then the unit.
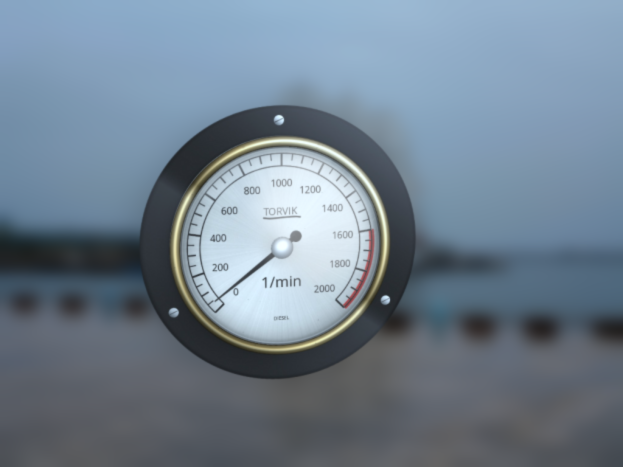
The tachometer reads **50** rpm
